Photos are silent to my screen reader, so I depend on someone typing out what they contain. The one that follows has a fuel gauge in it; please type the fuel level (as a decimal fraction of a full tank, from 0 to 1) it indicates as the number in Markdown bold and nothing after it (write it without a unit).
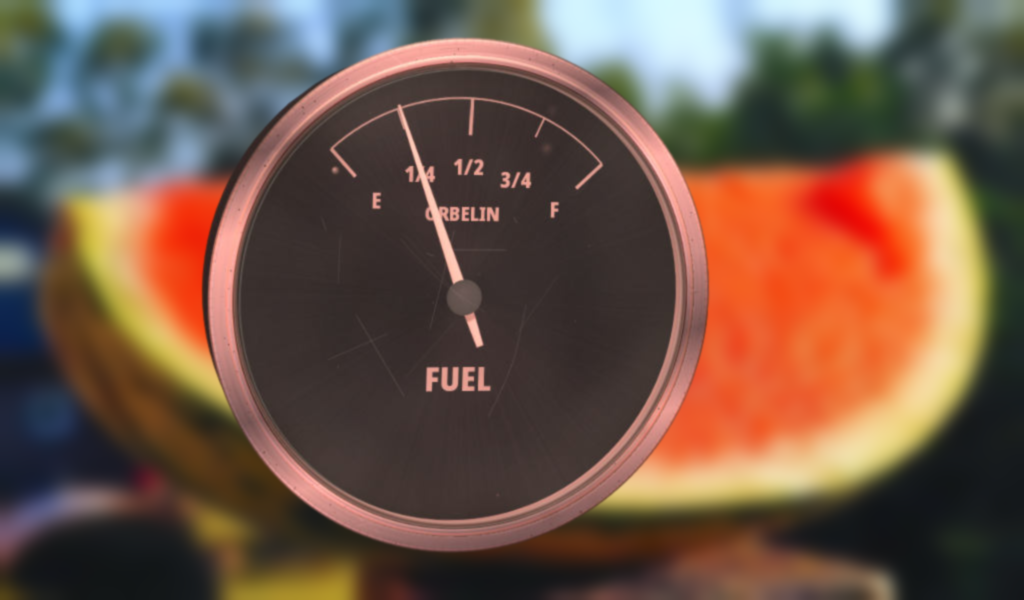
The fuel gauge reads **0.25**
